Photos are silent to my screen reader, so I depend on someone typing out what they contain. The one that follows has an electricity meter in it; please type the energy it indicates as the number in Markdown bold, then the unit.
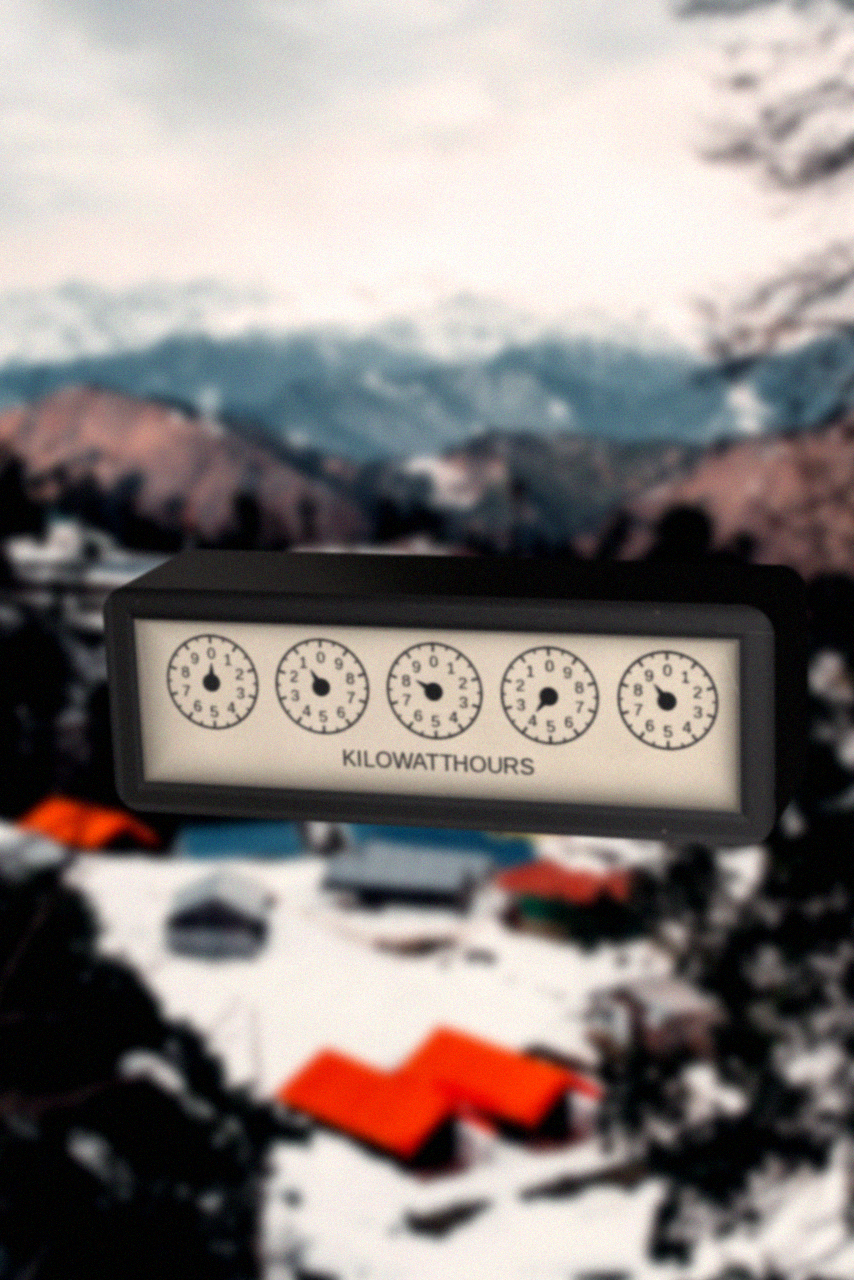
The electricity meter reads **839** kWh
